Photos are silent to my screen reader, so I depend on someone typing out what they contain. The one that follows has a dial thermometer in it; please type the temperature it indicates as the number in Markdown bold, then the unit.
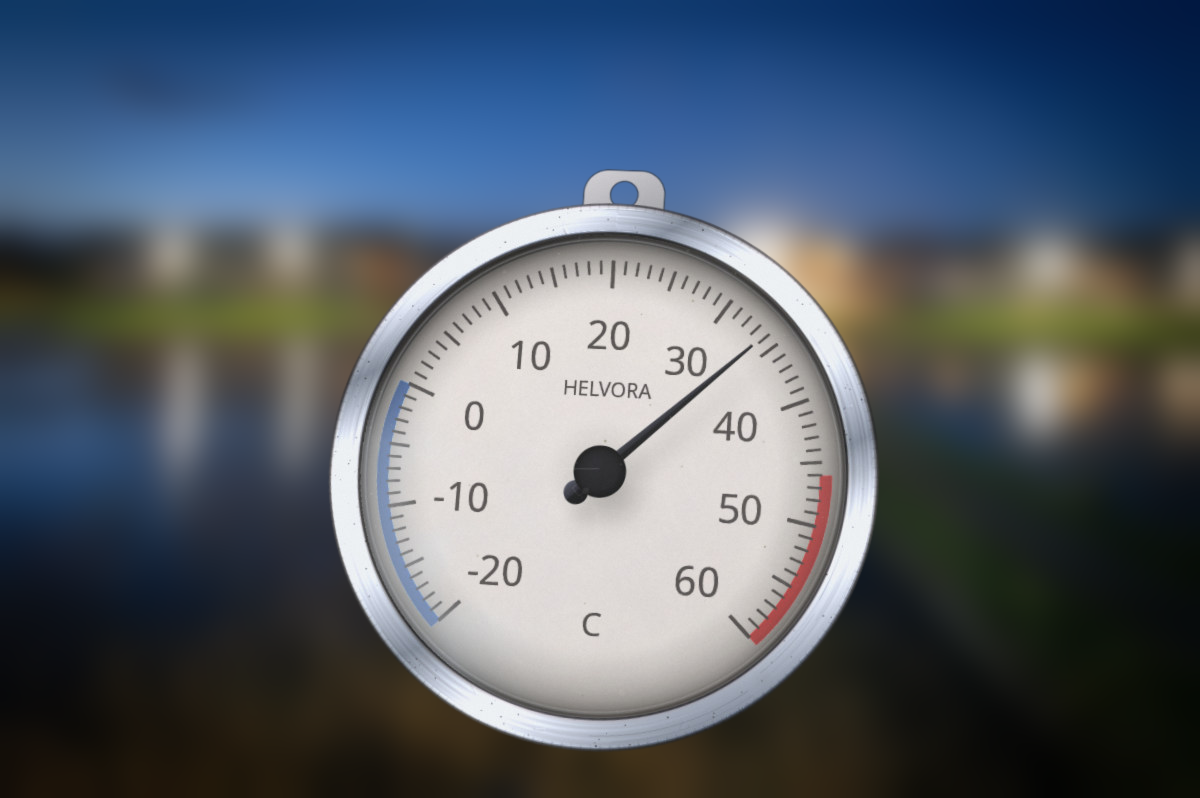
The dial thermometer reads **34** °C
